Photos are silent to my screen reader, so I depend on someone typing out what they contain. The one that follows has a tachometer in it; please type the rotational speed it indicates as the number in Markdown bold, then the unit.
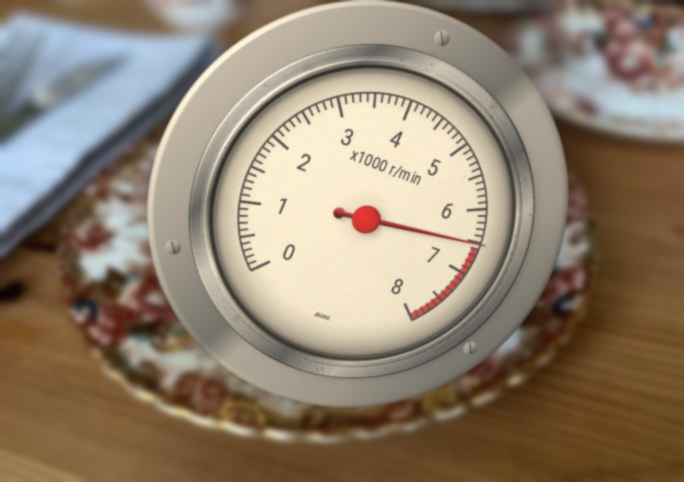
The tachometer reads **6500** rpm
